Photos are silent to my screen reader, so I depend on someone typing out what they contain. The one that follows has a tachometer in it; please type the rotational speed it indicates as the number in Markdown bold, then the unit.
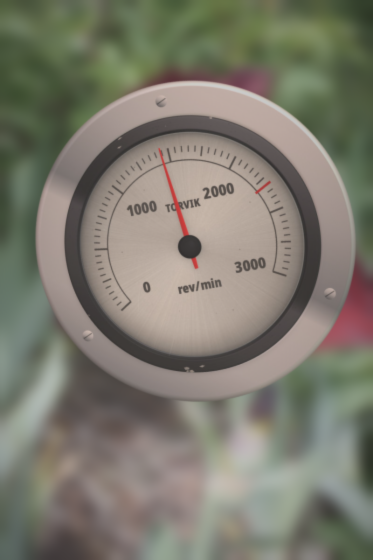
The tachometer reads **1450** rpm
